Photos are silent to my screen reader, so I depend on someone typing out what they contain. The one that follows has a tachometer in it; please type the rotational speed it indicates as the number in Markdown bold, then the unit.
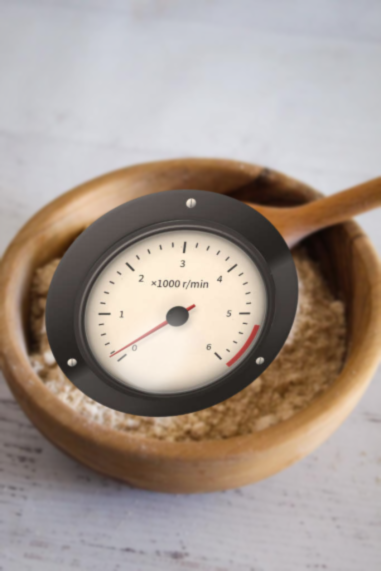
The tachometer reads **200** rpm
